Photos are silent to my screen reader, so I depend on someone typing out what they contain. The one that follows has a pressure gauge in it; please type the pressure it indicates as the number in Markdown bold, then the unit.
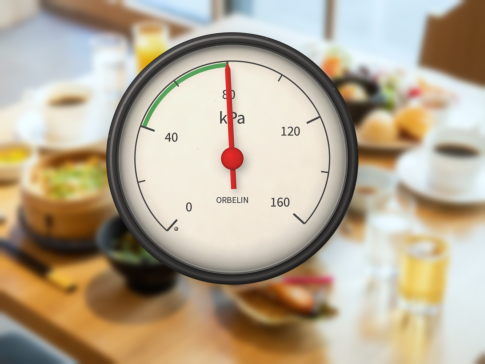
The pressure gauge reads **80** kPa
